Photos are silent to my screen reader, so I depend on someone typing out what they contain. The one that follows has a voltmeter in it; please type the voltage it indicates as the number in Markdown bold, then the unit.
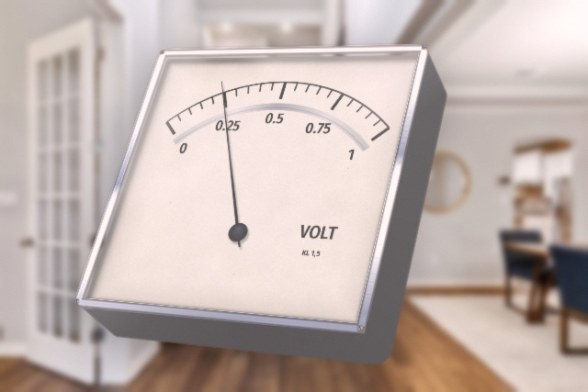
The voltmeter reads **0.25** V
